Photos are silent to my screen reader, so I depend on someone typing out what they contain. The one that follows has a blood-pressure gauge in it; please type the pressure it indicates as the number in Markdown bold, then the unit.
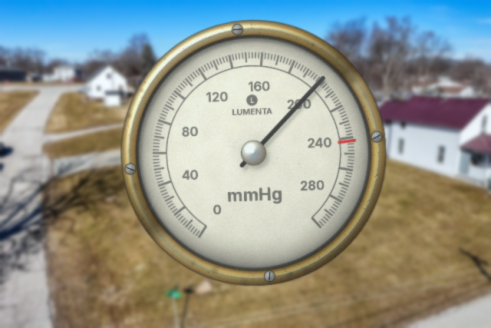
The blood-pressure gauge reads **200** mmHg
